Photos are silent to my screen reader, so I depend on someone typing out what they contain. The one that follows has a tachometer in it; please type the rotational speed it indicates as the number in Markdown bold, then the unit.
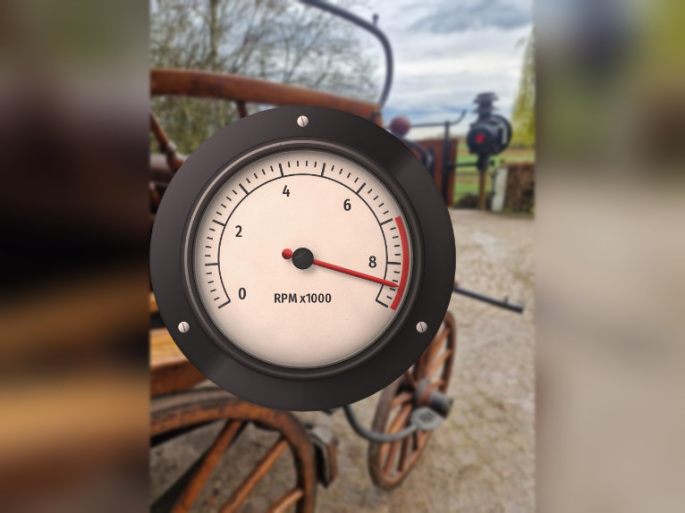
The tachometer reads **8500** rpm
